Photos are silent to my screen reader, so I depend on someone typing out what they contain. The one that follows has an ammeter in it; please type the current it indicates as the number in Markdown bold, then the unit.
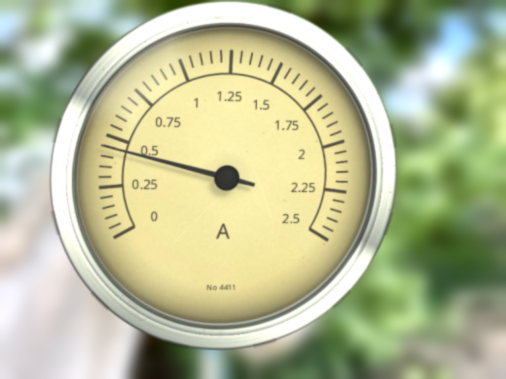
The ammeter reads **0.45** A
